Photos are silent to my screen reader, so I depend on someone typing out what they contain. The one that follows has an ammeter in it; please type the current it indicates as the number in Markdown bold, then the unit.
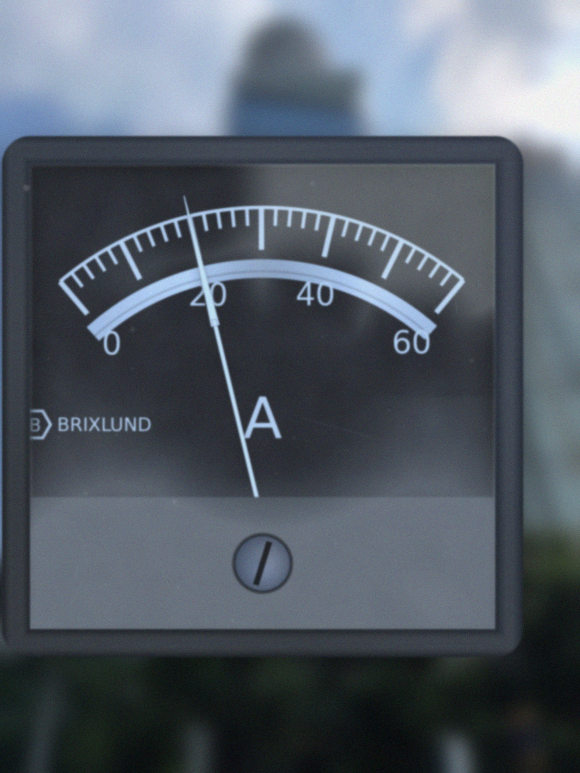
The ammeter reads **20** A
